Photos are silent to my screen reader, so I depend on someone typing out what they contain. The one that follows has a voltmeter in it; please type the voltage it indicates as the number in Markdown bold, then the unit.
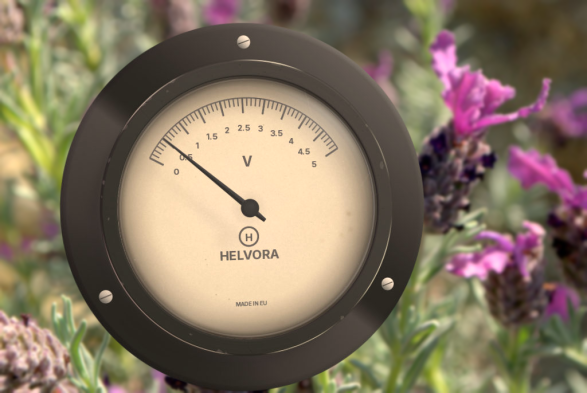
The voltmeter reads **0.5** V
